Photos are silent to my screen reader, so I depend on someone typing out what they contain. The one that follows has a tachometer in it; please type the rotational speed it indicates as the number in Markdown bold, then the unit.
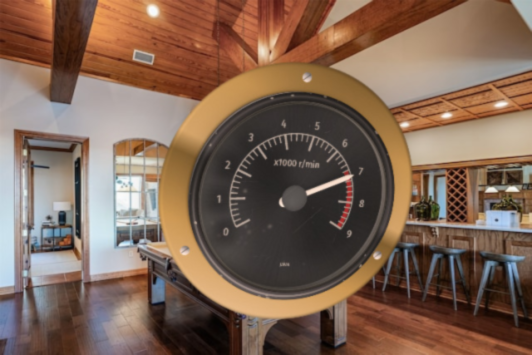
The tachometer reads **7000** rpm
